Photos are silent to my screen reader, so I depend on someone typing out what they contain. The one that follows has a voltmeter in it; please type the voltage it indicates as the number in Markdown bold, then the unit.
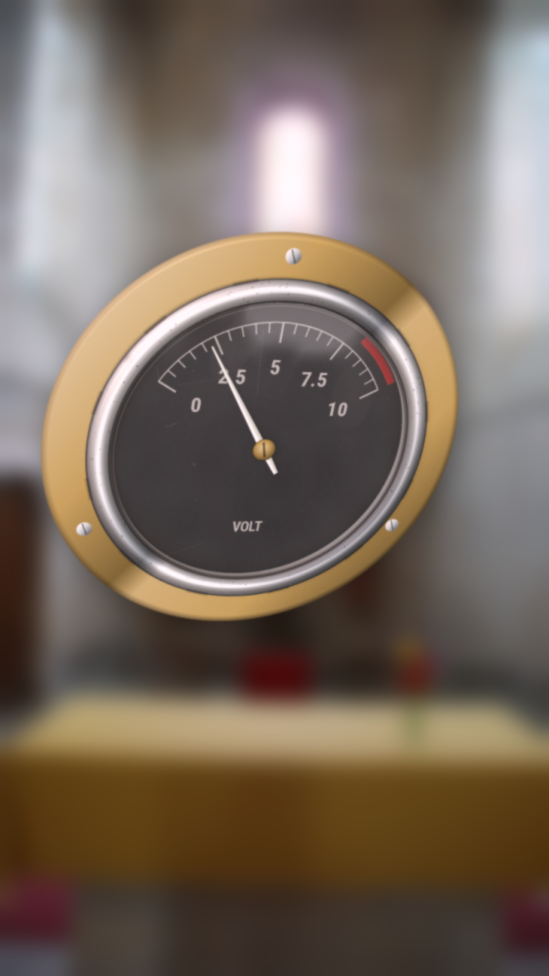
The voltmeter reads **2.25** V
